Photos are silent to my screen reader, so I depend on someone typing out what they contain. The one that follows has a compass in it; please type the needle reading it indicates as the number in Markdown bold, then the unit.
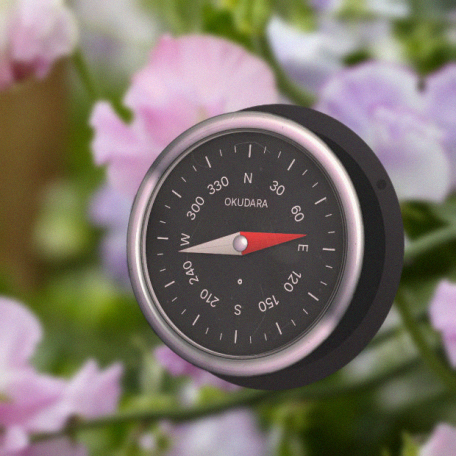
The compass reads **80** °
